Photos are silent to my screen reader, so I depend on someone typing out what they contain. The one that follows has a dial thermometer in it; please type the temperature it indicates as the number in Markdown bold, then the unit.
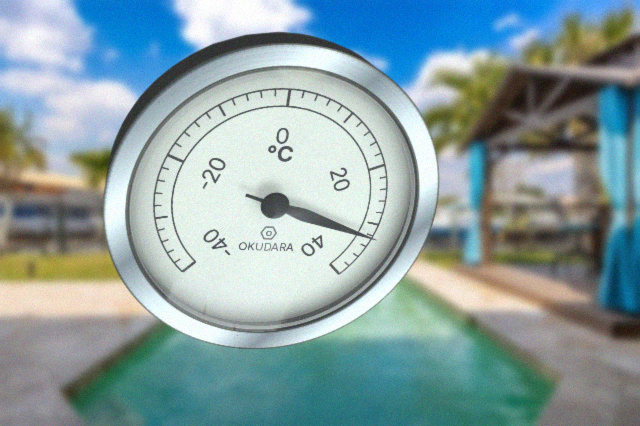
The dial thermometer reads **32** °C
